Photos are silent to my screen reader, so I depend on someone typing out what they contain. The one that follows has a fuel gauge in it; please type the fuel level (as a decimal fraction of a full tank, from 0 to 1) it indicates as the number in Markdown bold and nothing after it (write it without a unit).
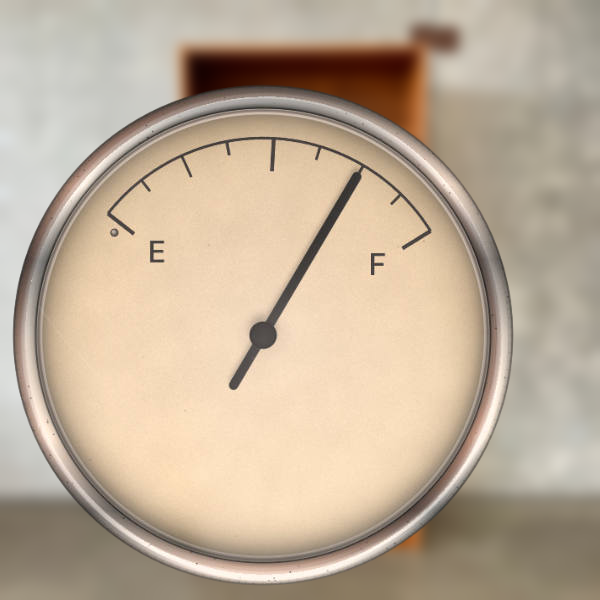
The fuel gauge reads **0.75**
